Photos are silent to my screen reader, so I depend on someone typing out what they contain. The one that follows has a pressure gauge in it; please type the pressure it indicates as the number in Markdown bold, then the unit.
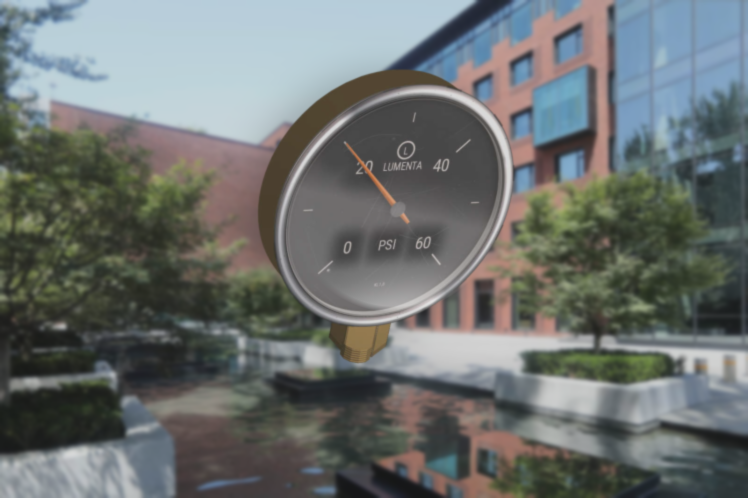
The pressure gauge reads **20** psi
